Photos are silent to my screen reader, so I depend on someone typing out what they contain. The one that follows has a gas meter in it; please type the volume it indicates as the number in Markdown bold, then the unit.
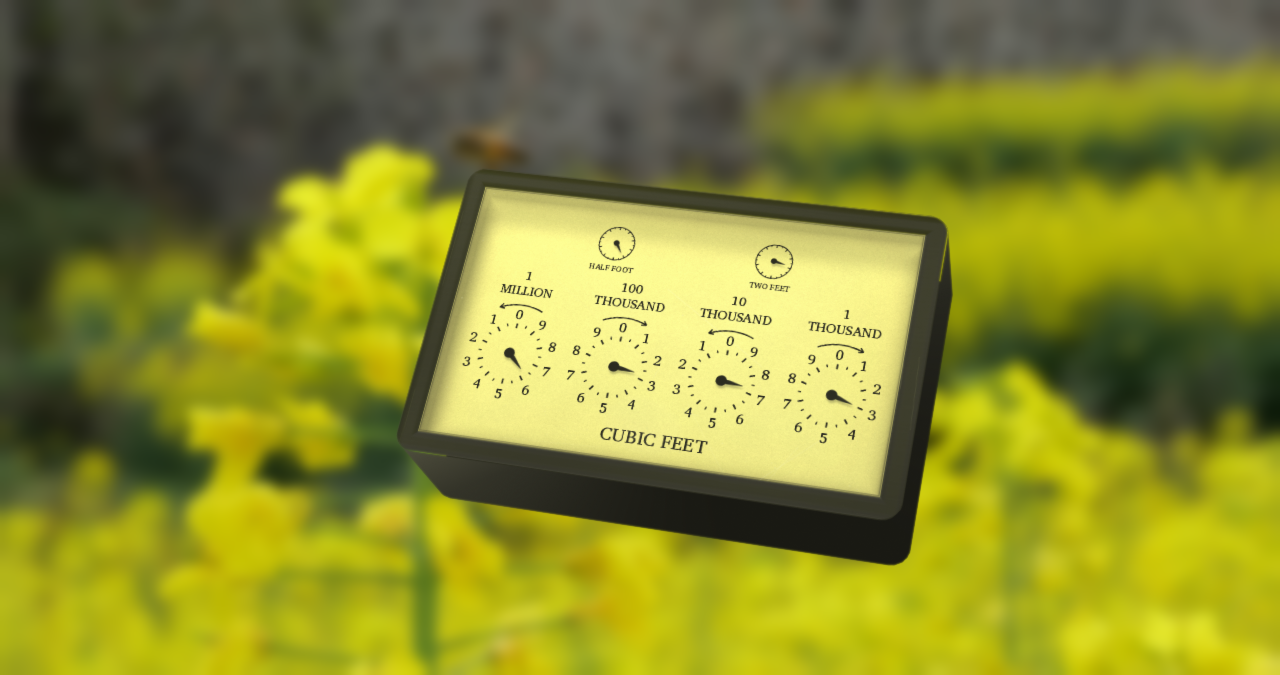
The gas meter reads **627300** ft³
